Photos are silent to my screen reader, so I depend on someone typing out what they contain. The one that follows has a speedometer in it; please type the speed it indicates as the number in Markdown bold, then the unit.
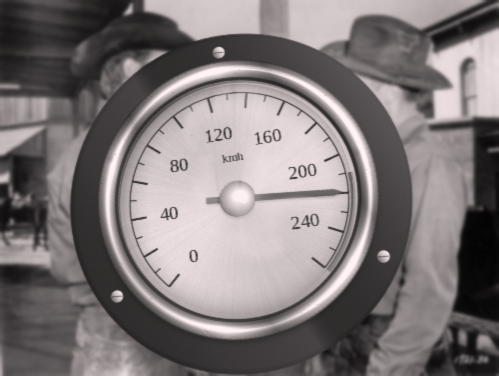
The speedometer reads **220** km/h
